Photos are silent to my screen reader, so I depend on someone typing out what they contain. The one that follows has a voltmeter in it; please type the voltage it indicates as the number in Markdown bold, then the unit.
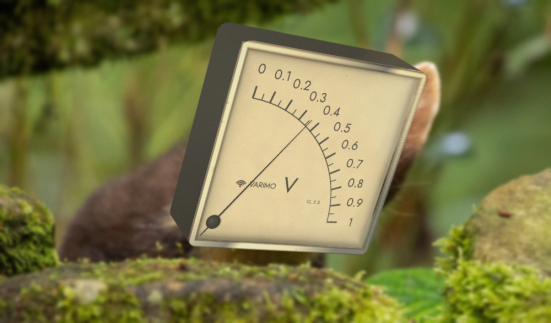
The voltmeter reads **0.35** V
